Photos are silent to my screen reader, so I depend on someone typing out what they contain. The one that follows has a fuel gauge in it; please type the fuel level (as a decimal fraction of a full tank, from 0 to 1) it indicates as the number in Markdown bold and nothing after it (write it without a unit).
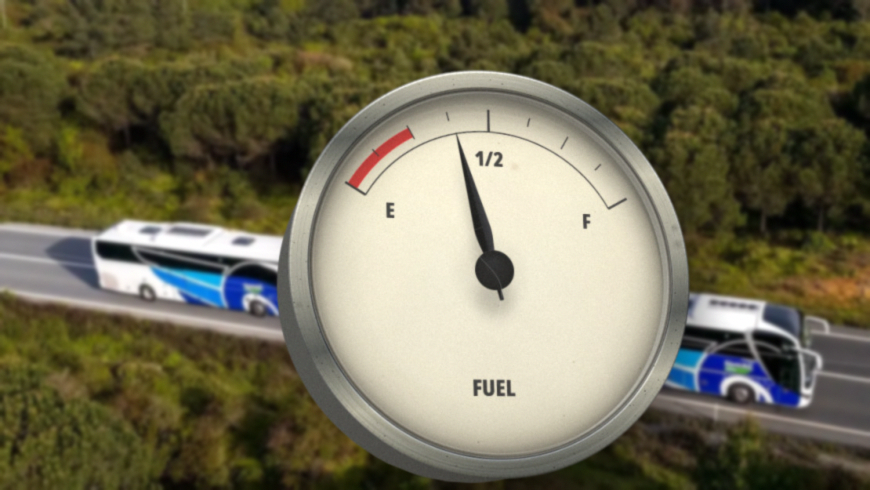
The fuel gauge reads **0.375**
